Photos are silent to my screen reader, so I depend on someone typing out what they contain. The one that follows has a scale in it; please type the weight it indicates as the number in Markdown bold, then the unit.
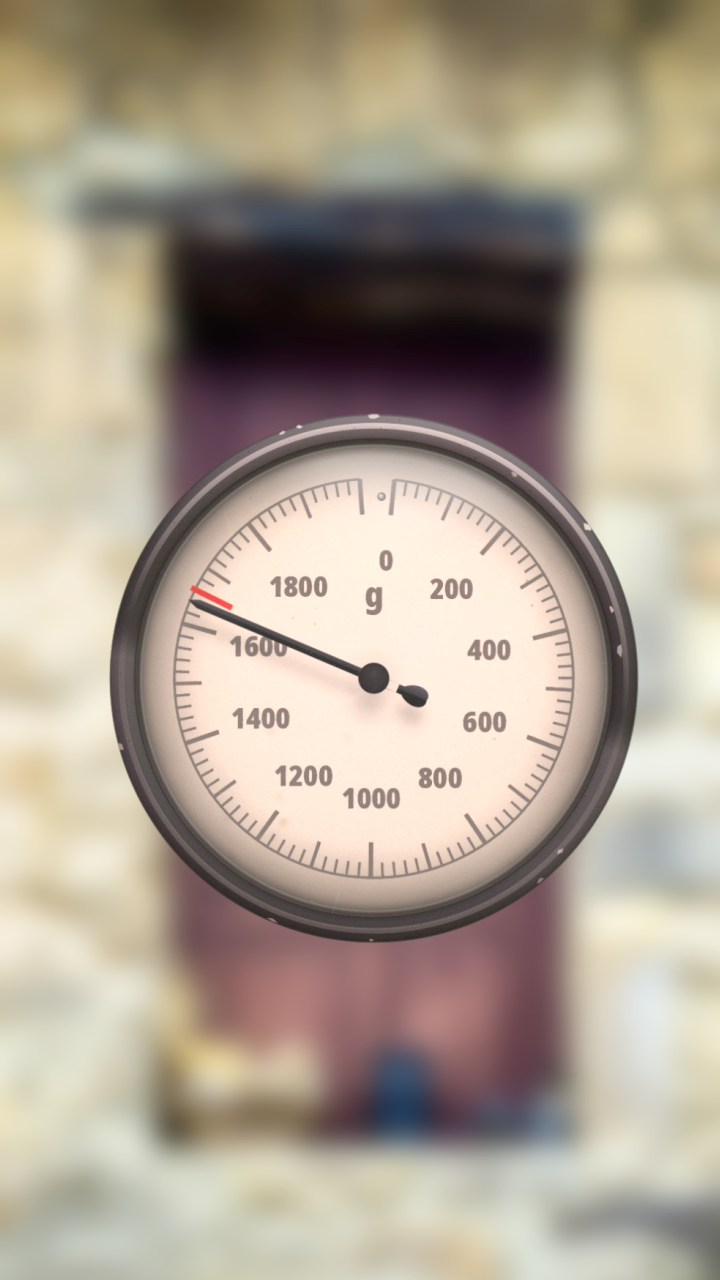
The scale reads **1640** g
